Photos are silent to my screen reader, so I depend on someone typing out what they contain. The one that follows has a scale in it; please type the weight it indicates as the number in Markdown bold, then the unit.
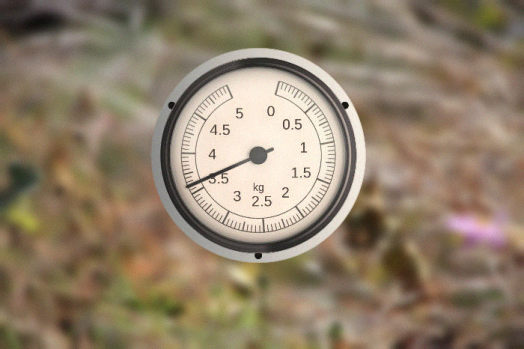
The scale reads **3.6** kg
